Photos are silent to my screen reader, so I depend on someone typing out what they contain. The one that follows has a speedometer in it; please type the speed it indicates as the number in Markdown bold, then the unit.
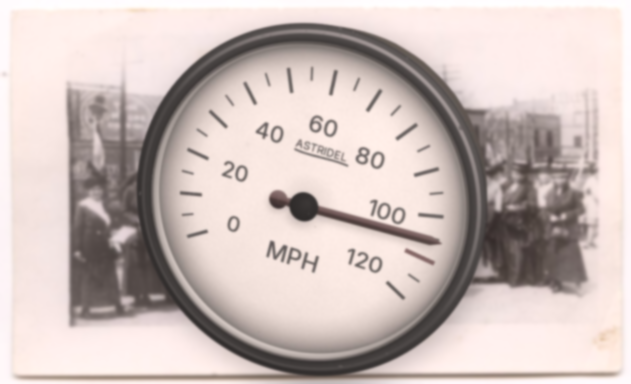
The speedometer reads **105** mph
